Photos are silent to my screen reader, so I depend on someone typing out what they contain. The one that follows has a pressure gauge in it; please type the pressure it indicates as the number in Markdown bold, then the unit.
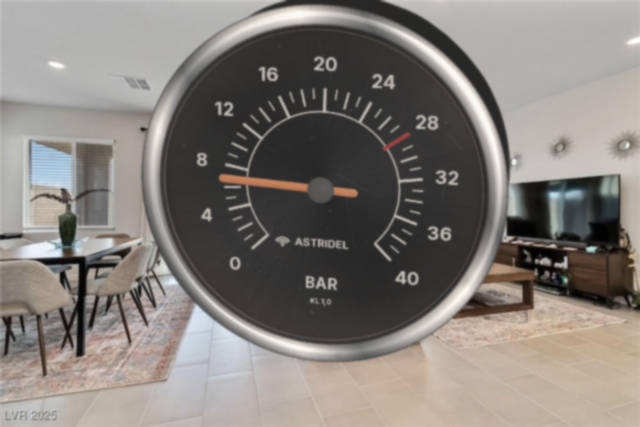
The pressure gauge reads **7** bar
